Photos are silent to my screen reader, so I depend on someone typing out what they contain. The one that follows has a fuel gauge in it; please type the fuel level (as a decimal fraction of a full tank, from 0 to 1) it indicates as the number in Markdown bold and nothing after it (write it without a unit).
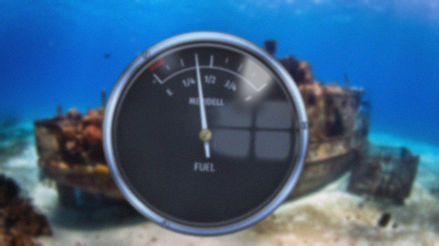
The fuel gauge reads **0.375**
